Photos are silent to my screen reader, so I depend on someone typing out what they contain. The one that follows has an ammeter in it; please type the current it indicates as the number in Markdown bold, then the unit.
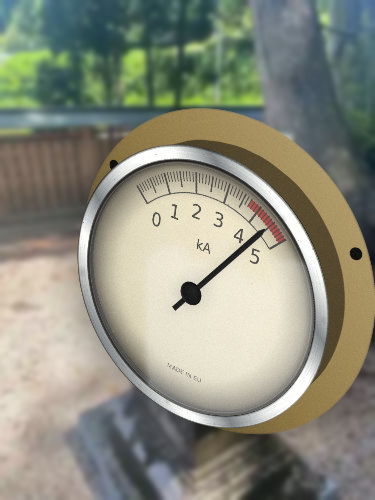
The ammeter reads **4.5** kA
